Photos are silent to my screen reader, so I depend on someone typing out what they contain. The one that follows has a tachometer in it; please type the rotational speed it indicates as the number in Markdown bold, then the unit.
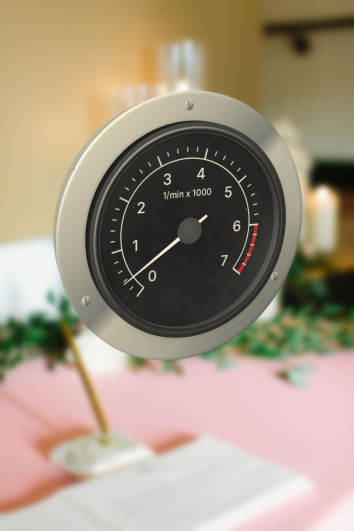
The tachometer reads **400** rpm
